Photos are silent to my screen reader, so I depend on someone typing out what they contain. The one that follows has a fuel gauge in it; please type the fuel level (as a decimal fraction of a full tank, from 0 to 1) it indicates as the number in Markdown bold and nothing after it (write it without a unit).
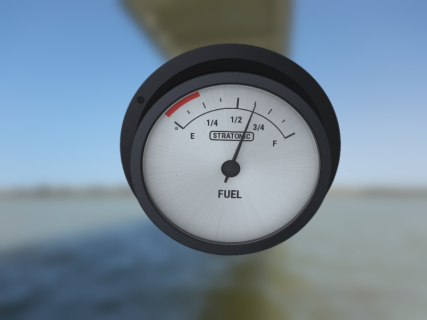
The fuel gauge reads **0.625**
